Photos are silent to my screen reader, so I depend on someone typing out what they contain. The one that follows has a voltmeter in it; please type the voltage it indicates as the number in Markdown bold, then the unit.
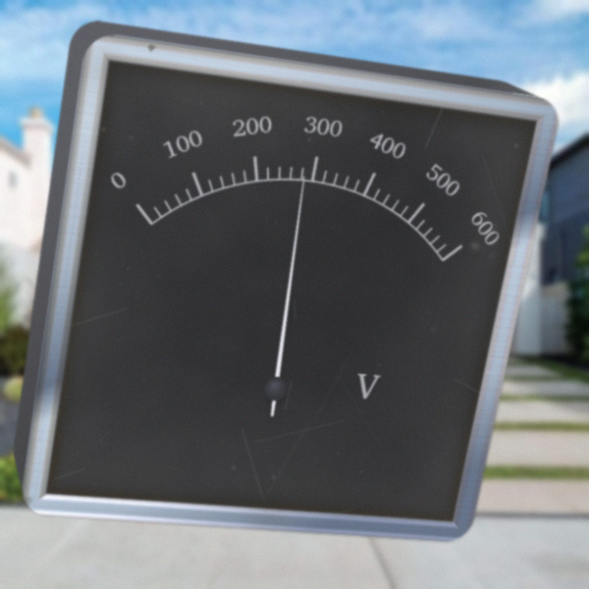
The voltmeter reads **280** V
